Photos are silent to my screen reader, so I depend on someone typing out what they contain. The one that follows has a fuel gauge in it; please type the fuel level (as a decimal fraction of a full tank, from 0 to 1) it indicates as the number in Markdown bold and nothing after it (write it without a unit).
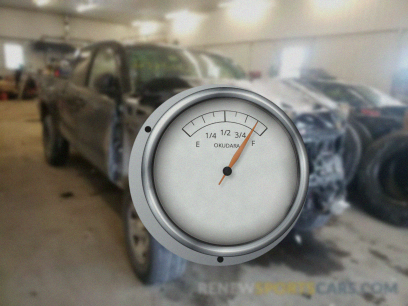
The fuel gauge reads **0.875**
